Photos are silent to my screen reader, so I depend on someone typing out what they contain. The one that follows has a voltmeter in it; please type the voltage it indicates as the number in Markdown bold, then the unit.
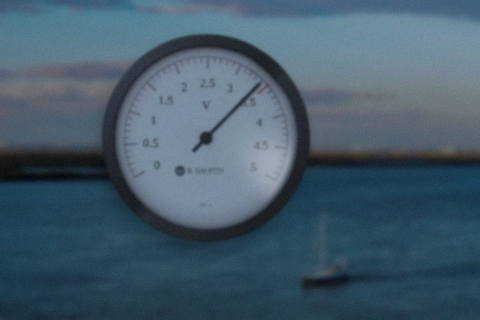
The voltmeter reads **3.4** V
